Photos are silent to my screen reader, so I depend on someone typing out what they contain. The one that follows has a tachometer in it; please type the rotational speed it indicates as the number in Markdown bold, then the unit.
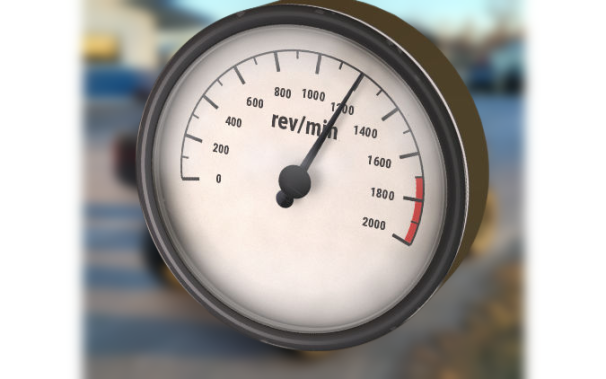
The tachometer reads **1200** rpm
